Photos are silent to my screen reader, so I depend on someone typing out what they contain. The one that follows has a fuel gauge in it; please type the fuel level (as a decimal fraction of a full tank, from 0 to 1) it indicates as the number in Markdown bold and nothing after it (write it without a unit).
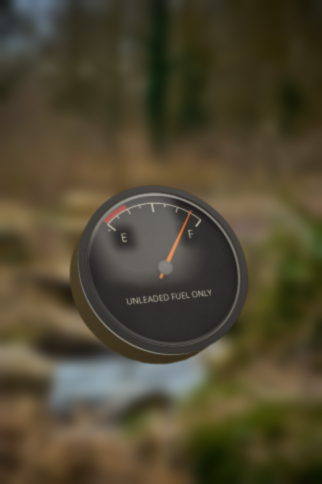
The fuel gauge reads **0.875**
